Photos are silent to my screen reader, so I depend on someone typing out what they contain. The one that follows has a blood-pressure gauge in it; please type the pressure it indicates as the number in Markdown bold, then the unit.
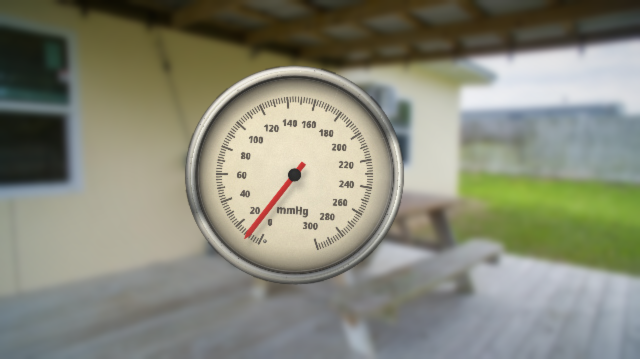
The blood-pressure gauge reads **10** mmHg
